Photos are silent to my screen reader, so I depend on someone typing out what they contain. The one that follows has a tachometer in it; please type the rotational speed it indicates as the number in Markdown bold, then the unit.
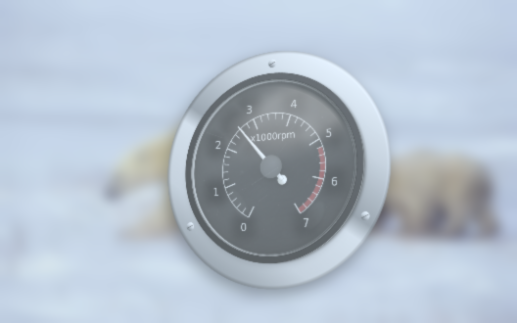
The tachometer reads **2600** rpm
